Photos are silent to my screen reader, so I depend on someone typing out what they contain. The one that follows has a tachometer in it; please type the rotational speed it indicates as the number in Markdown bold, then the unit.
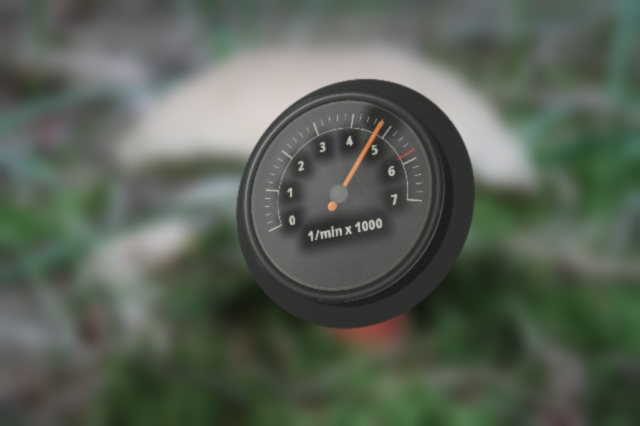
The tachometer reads **4800** rpm
